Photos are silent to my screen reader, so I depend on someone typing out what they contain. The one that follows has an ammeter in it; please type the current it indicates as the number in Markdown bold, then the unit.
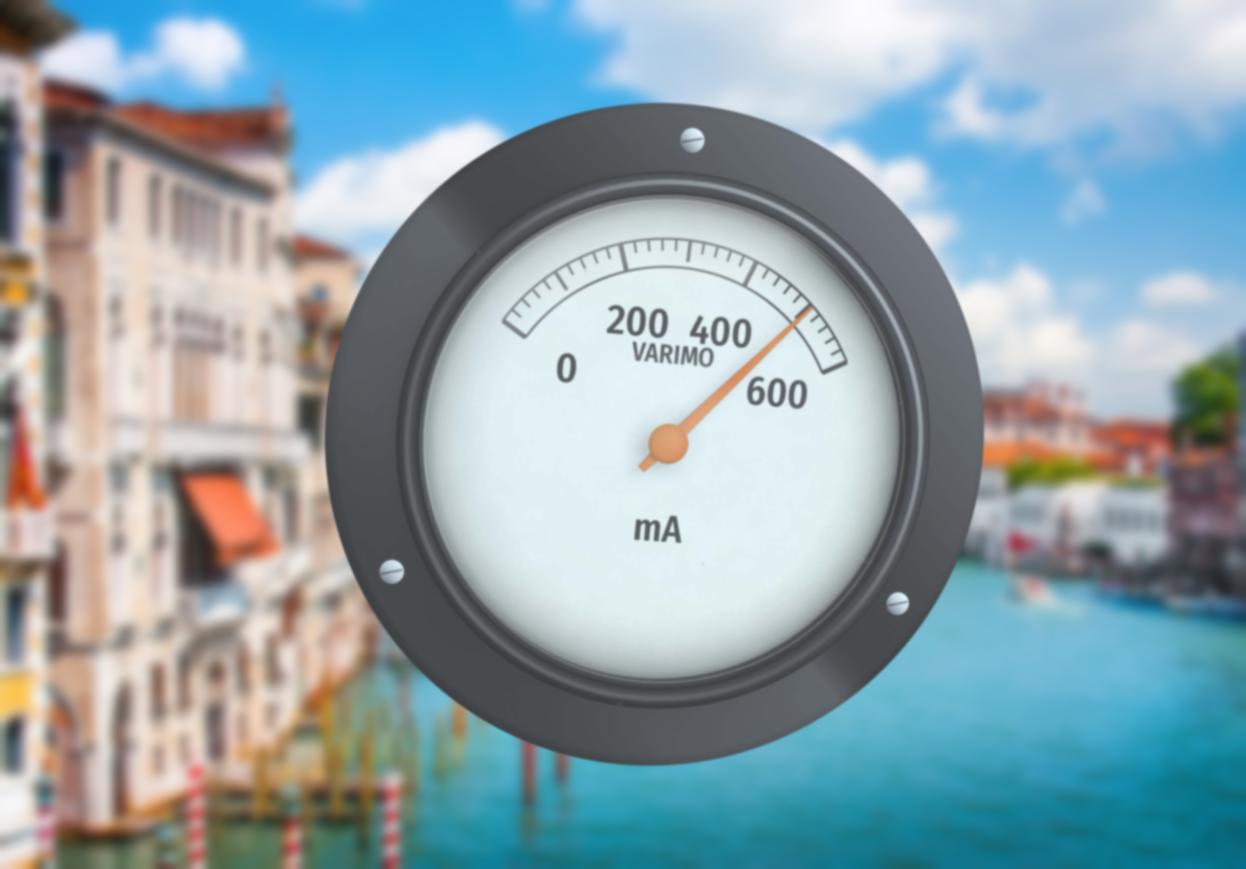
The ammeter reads **500** mA
